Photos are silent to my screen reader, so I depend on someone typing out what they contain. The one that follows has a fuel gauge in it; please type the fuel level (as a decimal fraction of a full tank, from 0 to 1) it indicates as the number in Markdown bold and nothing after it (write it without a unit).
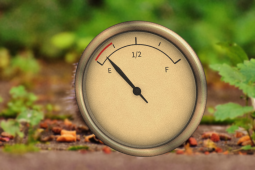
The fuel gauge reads **0.125**
